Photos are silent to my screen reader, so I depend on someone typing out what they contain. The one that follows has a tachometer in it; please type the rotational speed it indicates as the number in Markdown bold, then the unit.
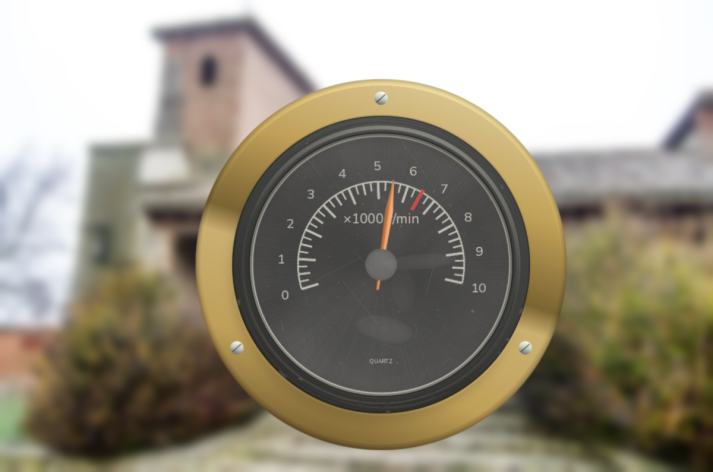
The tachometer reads **5500** rpm
